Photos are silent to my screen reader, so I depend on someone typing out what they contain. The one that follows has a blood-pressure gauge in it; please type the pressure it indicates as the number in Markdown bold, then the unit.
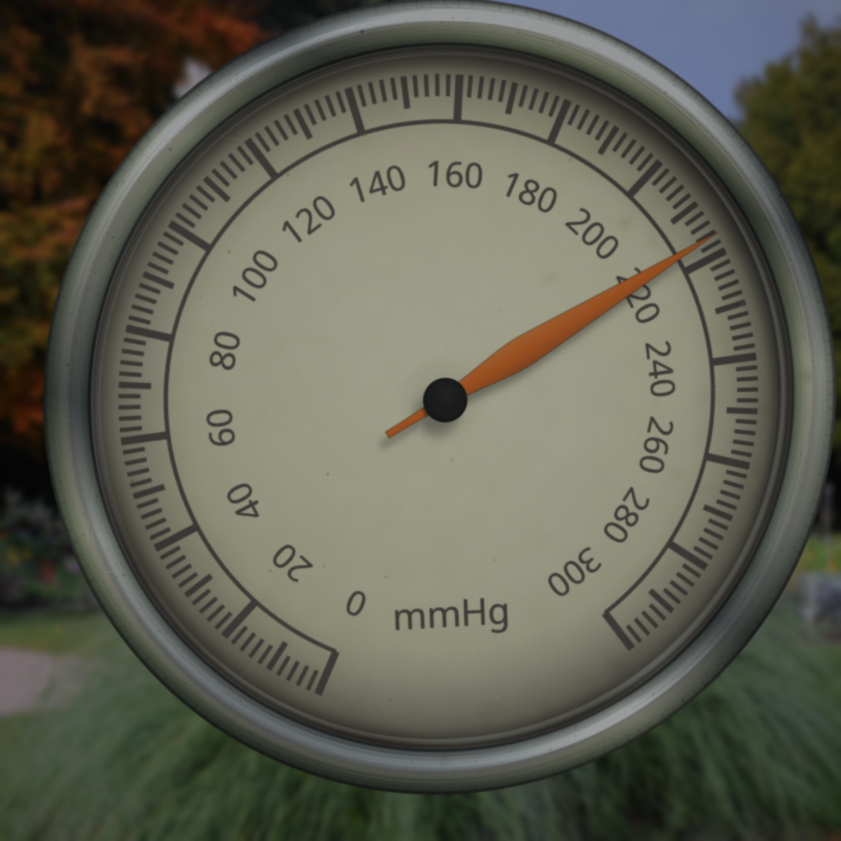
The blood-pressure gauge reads **216** mmHg
